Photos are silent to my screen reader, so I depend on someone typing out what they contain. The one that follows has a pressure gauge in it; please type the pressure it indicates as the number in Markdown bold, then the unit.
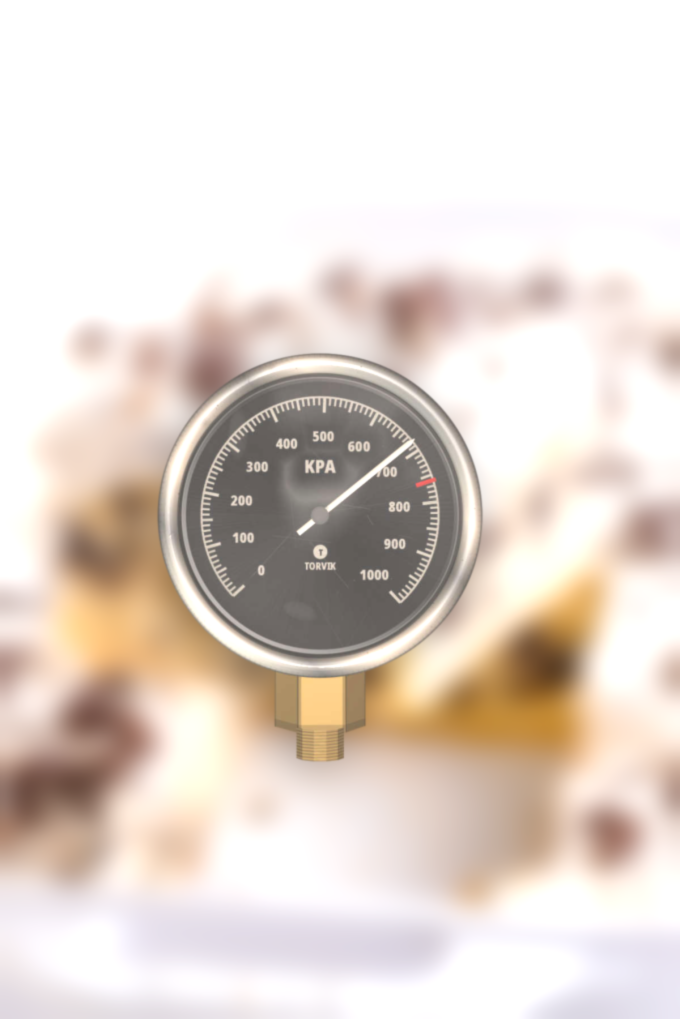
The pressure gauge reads **680** kPa
